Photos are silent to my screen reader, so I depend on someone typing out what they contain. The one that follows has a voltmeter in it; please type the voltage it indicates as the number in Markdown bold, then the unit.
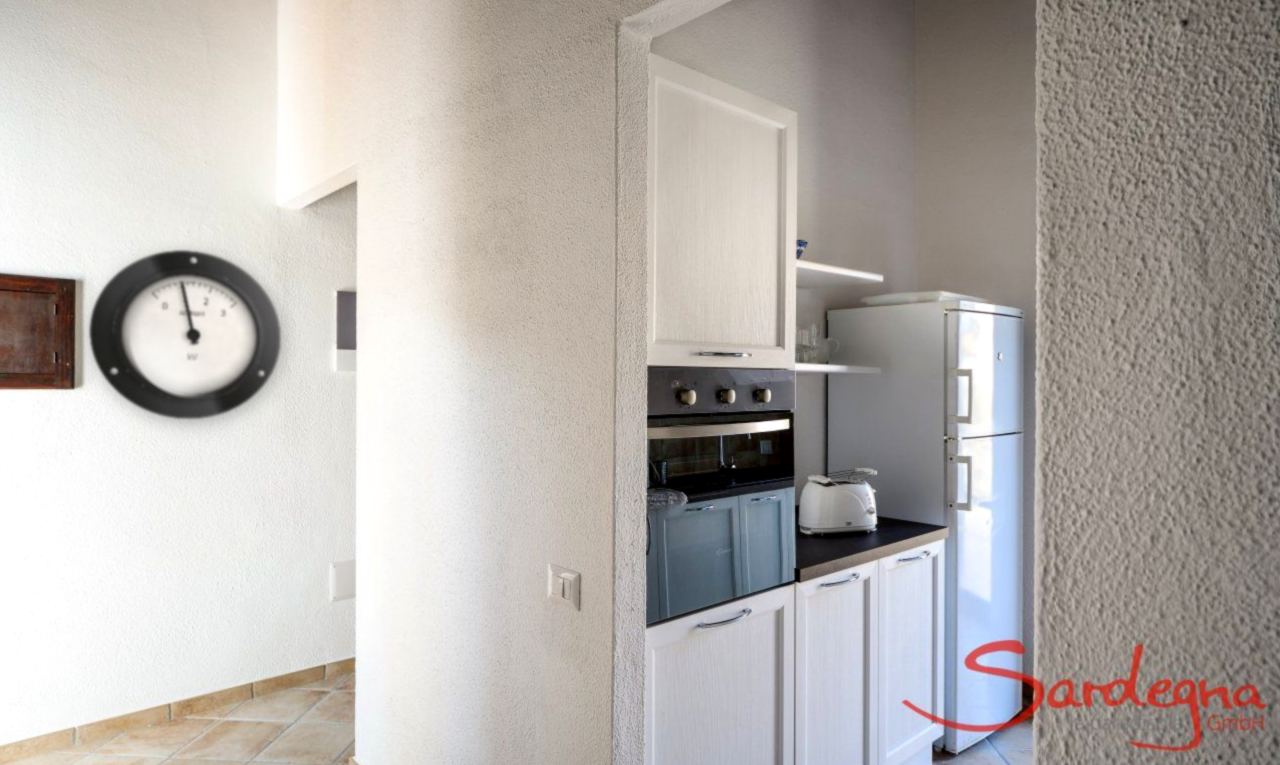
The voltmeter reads **1** kV
